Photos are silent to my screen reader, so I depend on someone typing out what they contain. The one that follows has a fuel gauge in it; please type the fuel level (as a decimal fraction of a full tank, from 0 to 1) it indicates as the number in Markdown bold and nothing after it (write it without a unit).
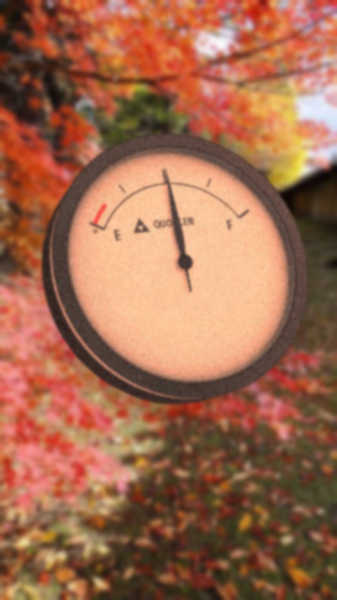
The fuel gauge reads **0.5**
